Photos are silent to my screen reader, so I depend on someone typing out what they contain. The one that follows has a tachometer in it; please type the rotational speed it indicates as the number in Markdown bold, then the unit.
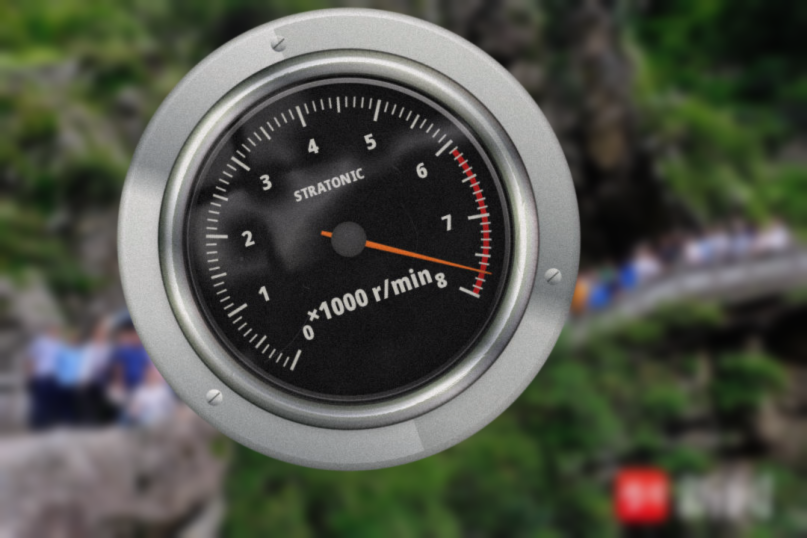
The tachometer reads **7700** rpm
